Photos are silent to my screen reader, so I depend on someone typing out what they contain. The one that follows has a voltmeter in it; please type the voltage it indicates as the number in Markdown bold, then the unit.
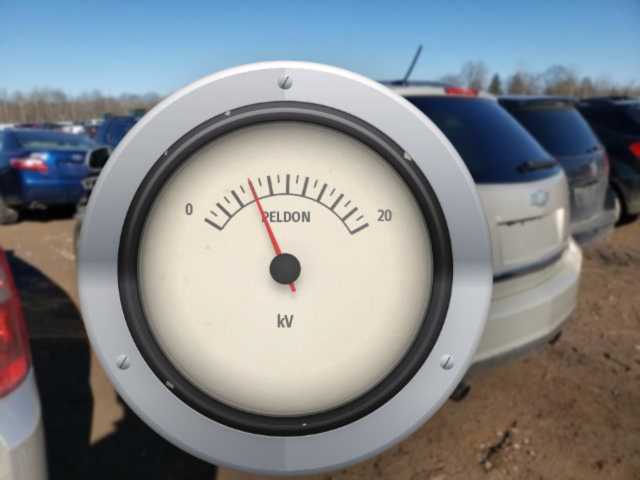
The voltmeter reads **6** kV
